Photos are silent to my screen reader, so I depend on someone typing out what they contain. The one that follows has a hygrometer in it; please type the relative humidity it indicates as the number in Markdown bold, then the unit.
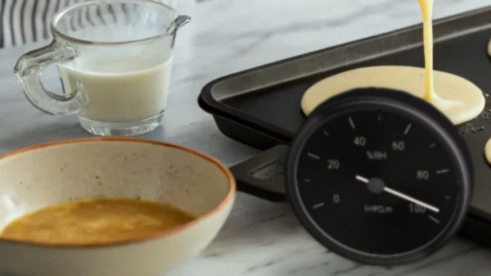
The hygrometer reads **95** %
